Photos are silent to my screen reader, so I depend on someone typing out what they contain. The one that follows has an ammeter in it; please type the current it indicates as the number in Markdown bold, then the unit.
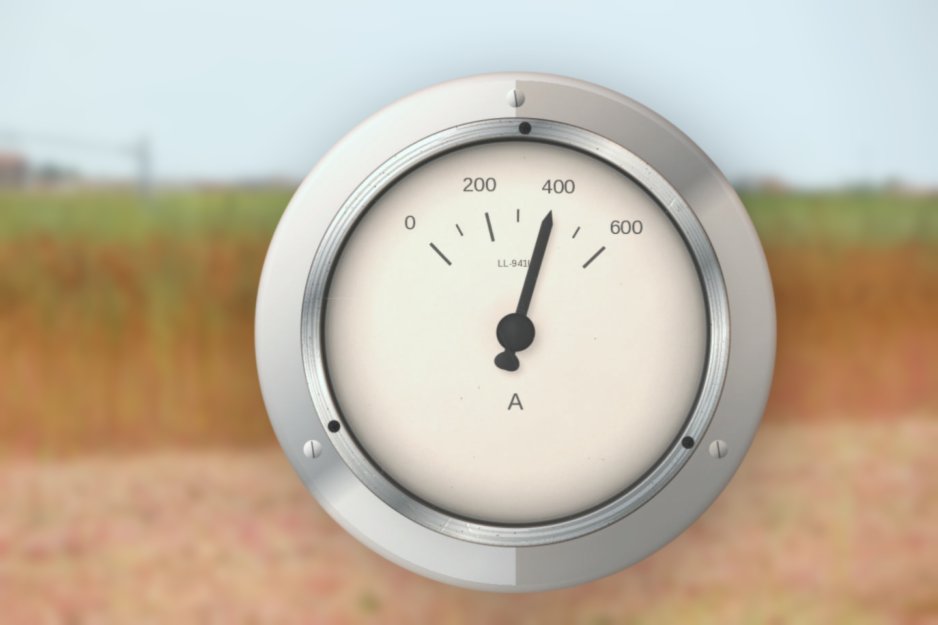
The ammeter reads **400** A
